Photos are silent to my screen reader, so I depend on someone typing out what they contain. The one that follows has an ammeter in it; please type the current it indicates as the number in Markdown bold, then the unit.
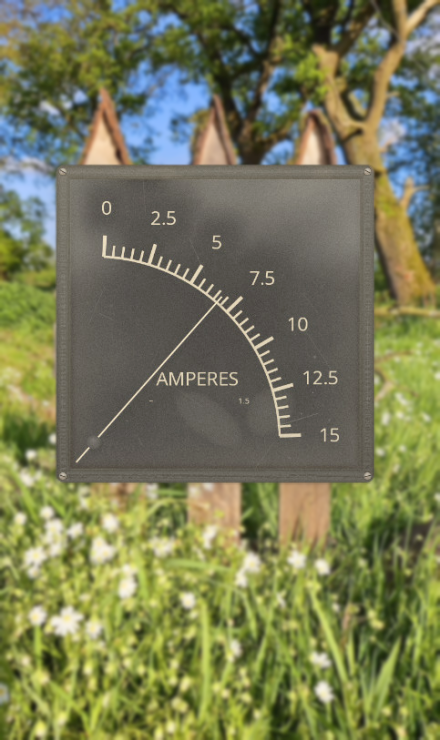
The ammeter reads **6.75** A
